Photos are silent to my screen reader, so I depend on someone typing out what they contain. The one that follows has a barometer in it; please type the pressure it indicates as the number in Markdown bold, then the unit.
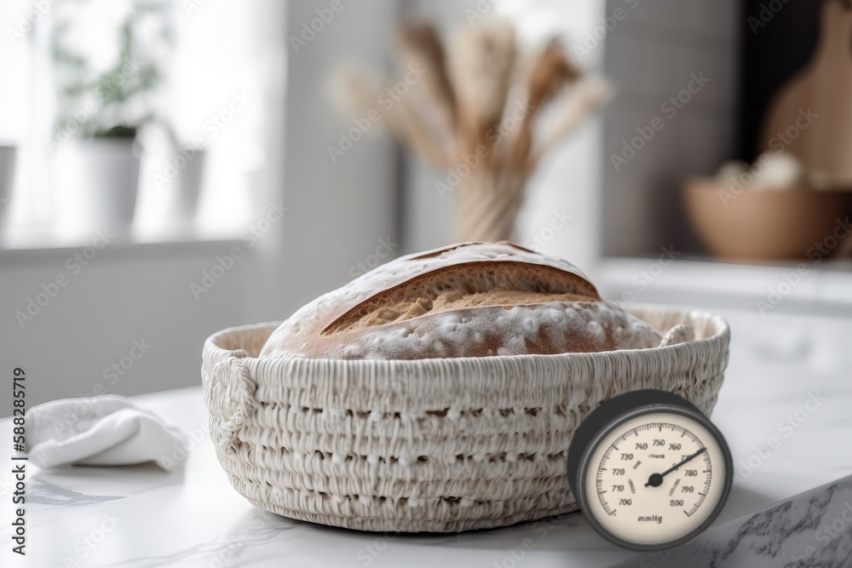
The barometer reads **770** mmHg
